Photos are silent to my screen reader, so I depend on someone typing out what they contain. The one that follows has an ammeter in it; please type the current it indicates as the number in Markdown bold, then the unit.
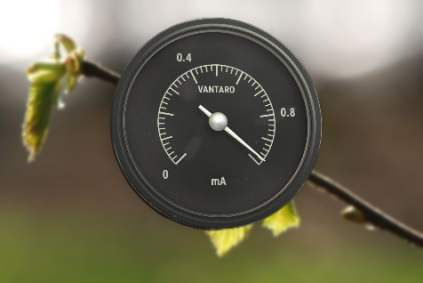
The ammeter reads **0.98** mA
